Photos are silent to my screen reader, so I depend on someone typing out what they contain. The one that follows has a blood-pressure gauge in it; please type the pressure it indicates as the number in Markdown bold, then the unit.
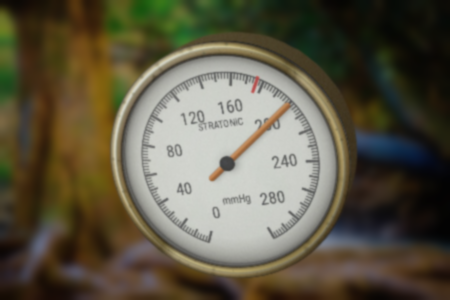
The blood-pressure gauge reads **200** mmHg
